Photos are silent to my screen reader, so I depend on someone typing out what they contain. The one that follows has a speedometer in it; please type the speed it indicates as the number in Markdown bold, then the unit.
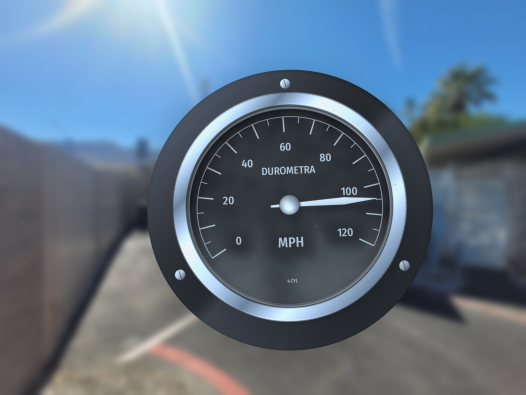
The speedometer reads **105** mph
